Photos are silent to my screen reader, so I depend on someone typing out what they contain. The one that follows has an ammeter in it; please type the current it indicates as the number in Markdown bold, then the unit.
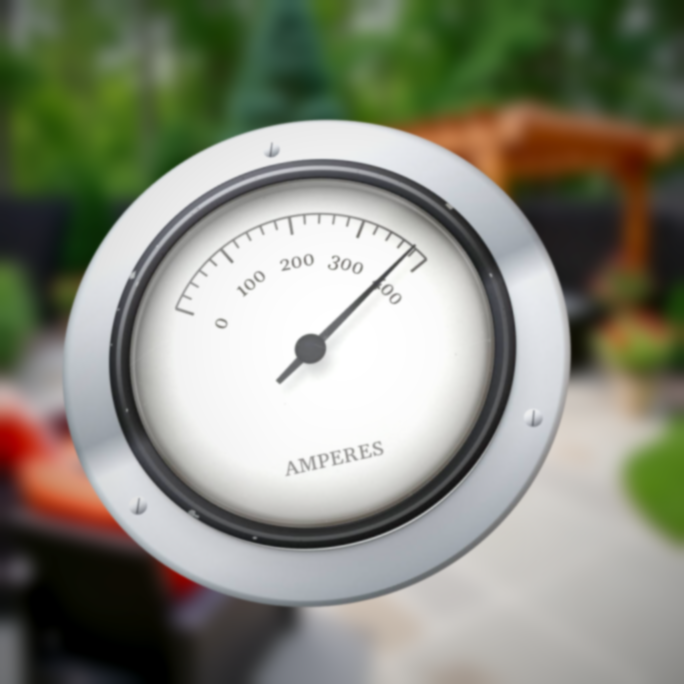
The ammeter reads **380** A
